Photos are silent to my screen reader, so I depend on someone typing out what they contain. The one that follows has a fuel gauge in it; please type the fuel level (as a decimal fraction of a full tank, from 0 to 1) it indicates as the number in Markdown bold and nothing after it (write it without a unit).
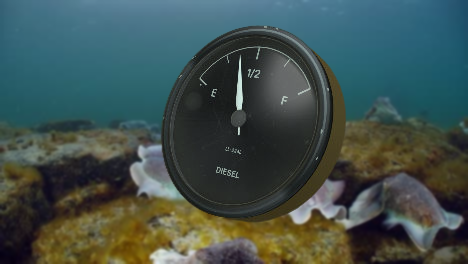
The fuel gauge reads **0.375**
